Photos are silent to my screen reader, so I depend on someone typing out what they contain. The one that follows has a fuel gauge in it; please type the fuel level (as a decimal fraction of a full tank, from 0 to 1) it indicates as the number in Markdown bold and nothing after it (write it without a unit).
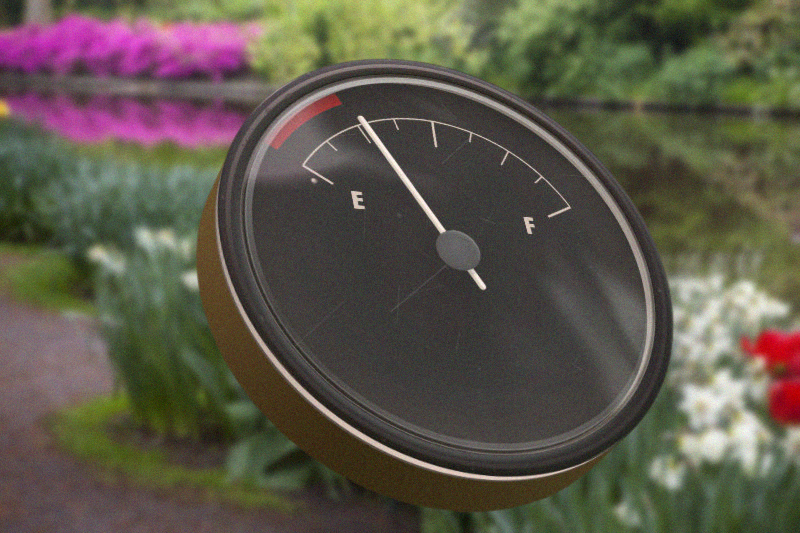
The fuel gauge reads **0.25**
